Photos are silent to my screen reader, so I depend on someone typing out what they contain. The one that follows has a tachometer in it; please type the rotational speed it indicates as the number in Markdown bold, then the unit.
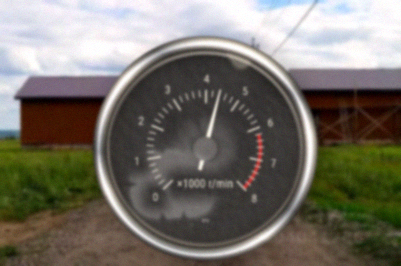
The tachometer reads **4400** rpm
